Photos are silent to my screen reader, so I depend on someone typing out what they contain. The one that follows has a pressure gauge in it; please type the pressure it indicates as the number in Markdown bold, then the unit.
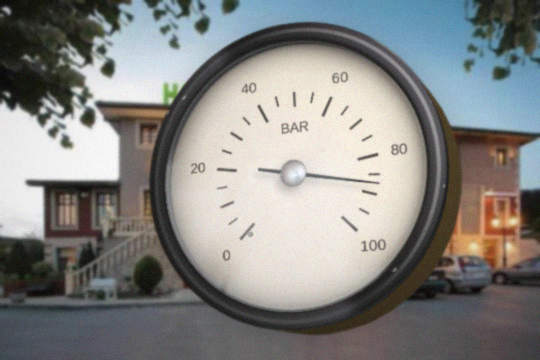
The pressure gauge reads **87.5** bar
